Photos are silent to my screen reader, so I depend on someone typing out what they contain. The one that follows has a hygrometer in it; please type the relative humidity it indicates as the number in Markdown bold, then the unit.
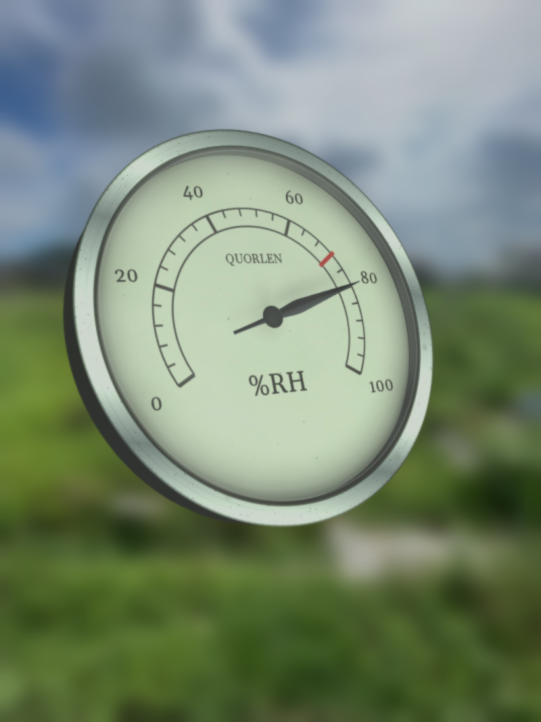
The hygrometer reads **80** %
